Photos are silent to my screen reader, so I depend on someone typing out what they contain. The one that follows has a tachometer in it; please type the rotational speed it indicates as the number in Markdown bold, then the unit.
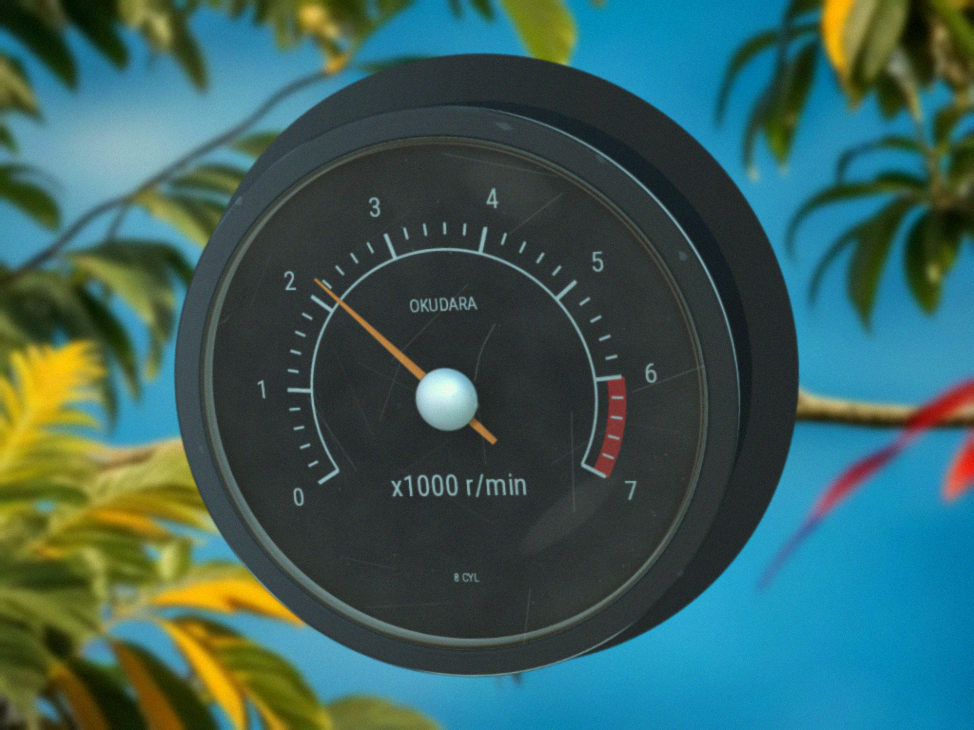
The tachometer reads **2200** rpm
